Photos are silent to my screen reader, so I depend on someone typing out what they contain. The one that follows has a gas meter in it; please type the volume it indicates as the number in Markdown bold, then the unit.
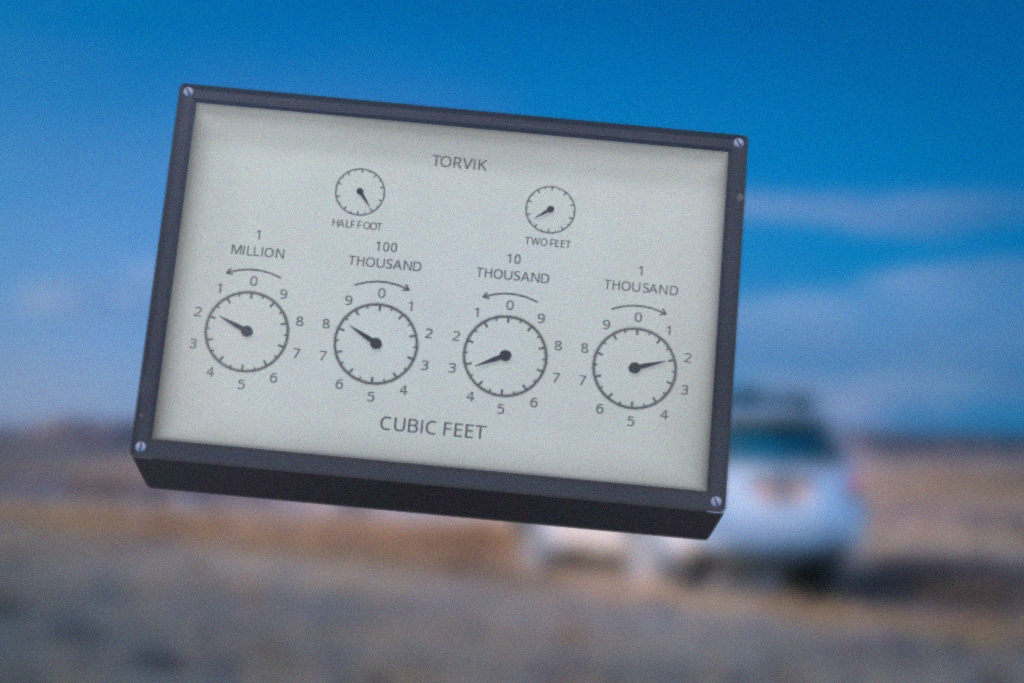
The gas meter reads **183200** ft³
